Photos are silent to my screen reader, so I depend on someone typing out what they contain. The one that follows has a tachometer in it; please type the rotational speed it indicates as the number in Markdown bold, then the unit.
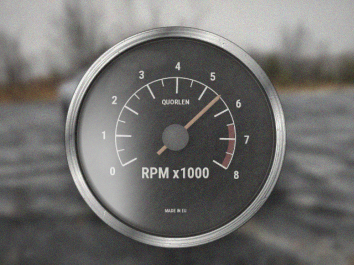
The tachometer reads **5500** rpm
